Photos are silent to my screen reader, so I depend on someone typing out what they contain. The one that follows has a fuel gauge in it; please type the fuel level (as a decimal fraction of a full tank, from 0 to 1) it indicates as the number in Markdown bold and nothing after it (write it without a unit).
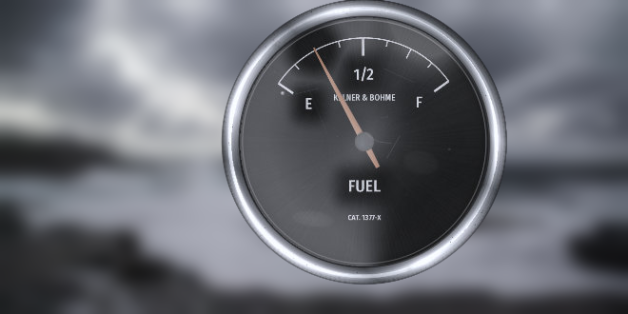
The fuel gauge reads **0.25**
